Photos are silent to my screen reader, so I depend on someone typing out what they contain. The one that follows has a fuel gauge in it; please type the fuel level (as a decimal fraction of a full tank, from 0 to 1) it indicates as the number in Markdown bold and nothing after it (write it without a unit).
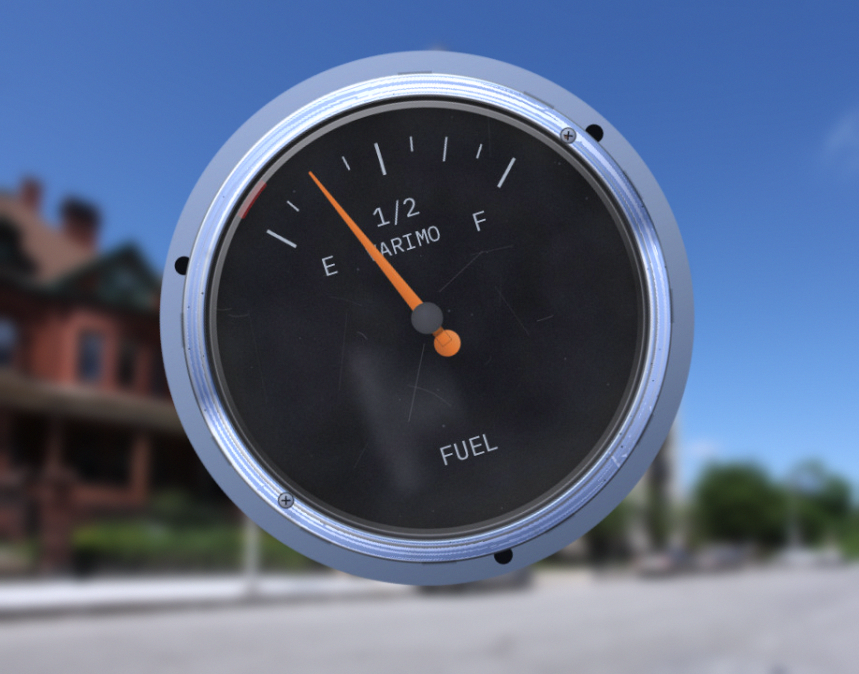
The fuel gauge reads **0.25**
